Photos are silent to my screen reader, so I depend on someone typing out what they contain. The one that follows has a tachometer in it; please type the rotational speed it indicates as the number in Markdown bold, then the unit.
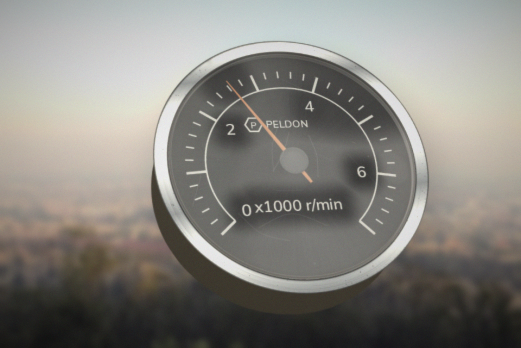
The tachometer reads **2600** rpm
